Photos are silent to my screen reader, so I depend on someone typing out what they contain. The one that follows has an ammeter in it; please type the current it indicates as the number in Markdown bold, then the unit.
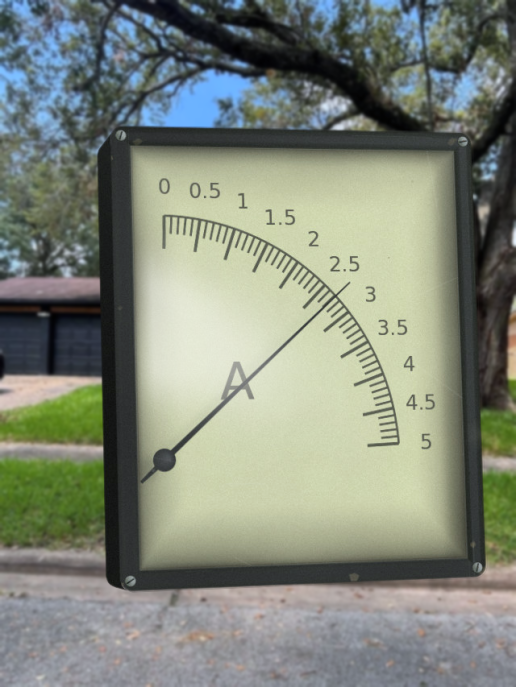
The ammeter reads **2.7** A
